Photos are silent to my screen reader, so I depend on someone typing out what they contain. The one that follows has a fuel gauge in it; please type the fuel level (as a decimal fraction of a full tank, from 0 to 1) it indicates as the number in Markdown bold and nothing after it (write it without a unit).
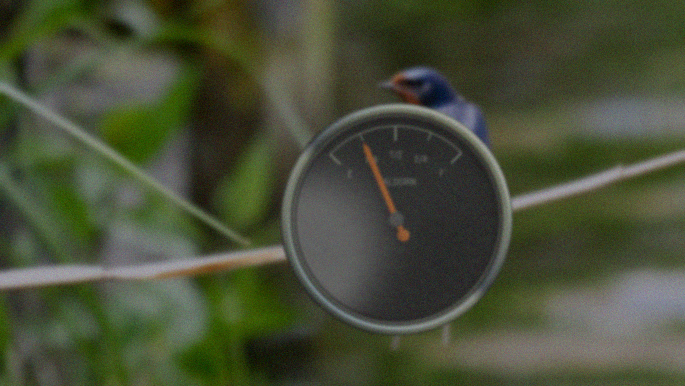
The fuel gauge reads **0.25**
